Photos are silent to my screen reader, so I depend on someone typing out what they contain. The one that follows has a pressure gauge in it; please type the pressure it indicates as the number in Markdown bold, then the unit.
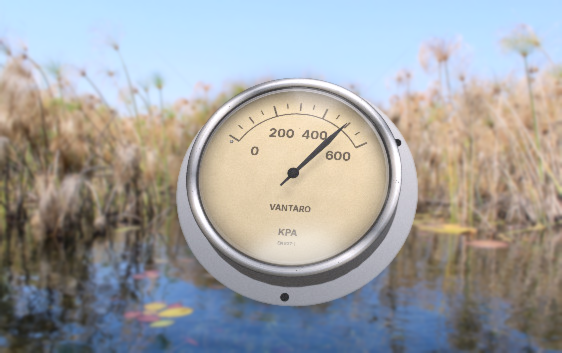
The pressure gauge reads **500** kPa
